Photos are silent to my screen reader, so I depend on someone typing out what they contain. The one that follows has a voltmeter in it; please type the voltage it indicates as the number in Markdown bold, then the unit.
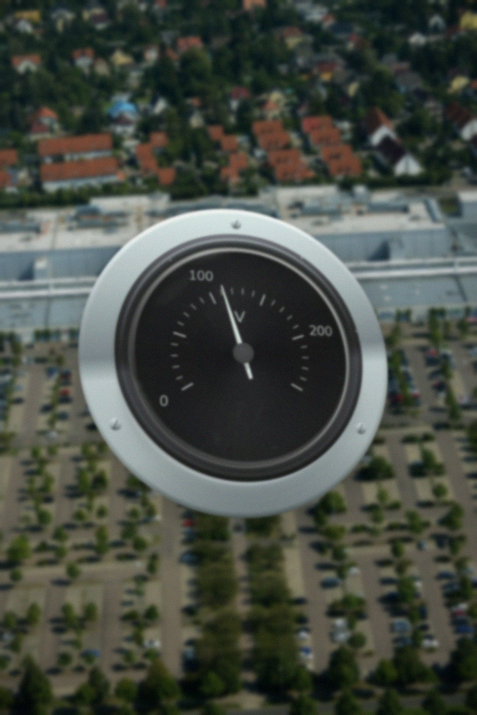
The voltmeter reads **110** V
